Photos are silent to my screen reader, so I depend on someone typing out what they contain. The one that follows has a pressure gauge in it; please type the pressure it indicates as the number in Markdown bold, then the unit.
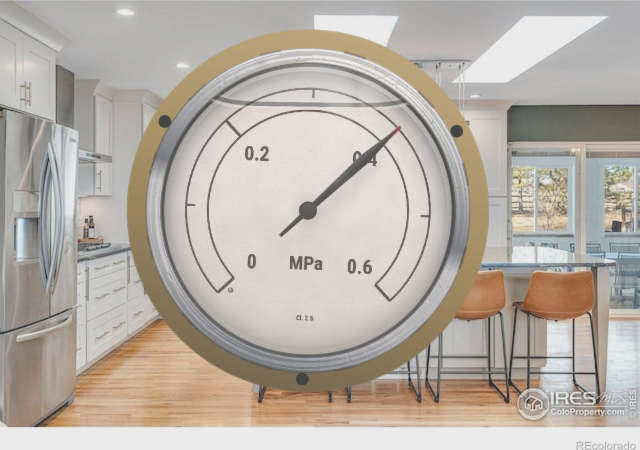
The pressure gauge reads **0.4** MPa
